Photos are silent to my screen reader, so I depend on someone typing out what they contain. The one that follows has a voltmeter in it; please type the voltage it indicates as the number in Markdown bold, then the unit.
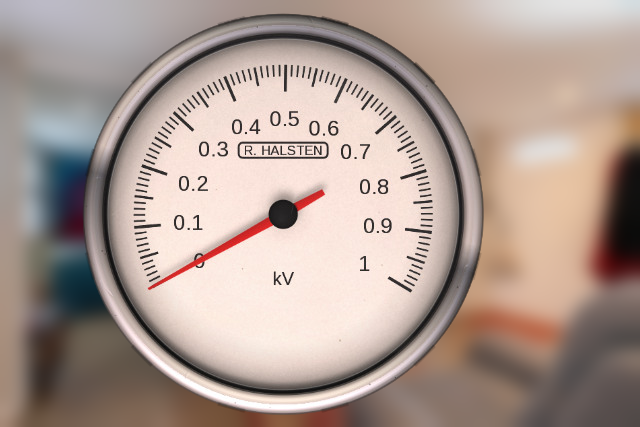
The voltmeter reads **0** kV
